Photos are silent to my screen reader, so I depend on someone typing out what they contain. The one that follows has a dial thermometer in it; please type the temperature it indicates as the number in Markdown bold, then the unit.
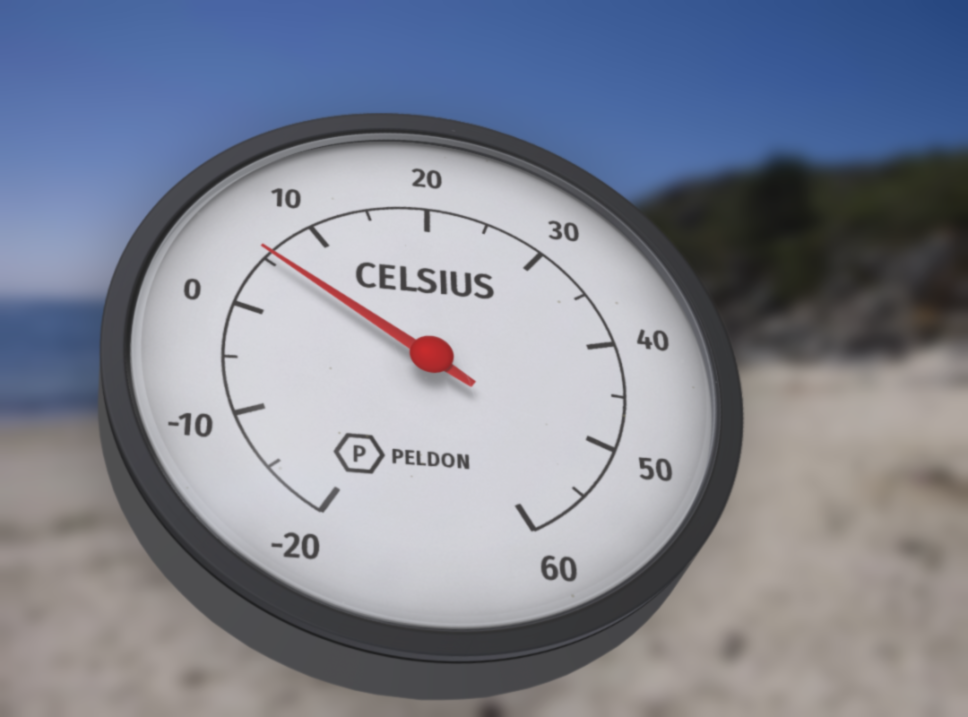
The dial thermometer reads **5** °C
